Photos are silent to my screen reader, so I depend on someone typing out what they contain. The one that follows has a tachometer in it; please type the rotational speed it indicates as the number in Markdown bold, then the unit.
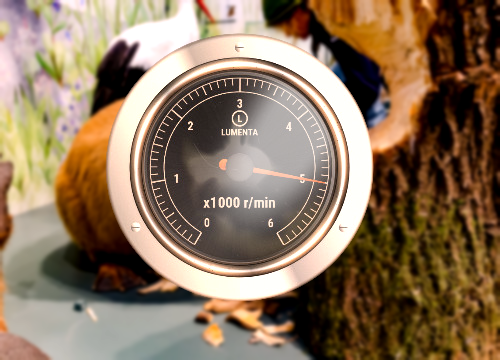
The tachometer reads **5000** rpm
